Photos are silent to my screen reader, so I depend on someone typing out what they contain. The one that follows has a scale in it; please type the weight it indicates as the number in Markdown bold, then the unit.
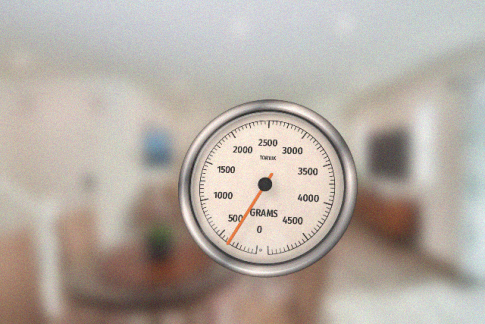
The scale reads **350** g
